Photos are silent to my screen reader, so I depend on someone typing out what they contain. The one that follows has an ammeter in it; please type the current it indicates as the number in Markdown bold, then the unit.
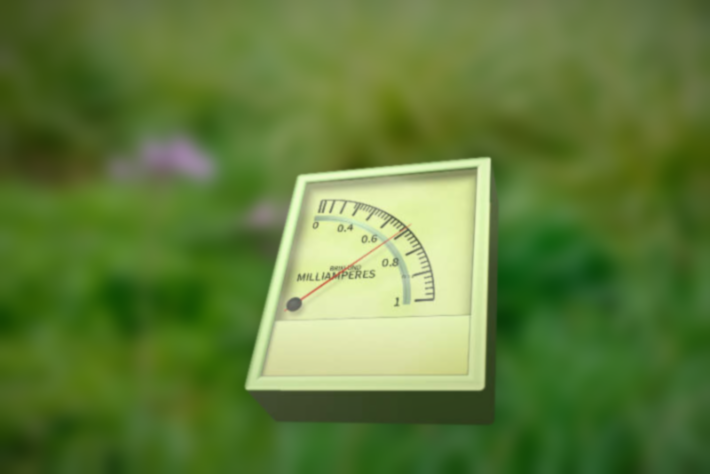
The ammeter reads **0.7** mA
